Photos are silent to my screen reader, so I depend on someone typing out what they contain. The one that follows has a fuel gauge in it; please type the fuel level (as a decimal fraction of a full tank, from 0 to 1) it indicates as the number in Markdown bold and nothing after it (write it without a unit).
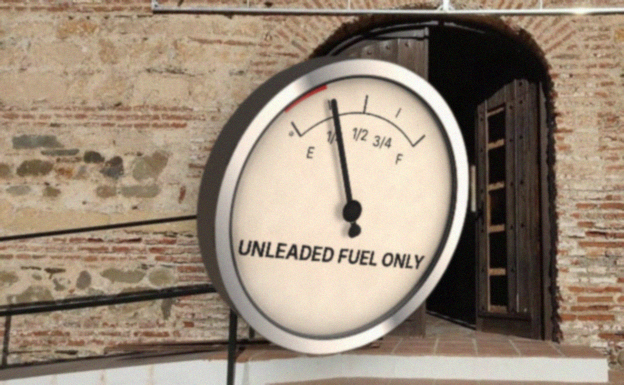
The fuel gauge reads **0.25**
